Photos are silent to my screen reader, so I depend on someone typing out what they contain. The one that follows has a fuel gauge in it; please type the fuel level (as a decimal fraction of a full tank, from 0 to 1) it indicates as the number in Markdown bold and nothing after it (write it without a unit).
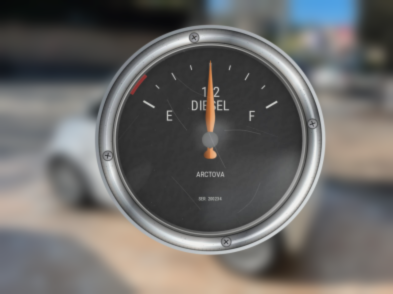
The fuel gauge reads **0.5**
